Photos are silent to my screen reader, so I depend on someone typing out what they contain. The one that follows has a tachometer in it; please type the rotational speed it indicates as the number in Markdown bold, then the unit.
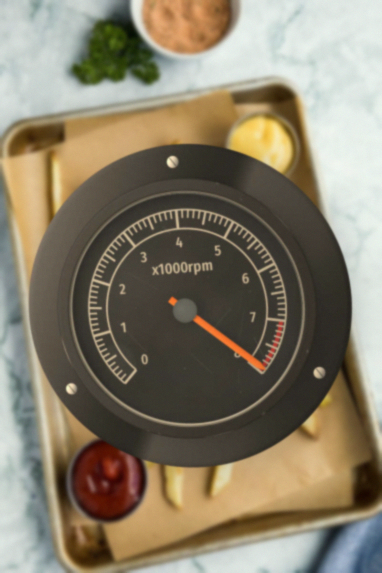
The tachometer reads **7900** rpm
